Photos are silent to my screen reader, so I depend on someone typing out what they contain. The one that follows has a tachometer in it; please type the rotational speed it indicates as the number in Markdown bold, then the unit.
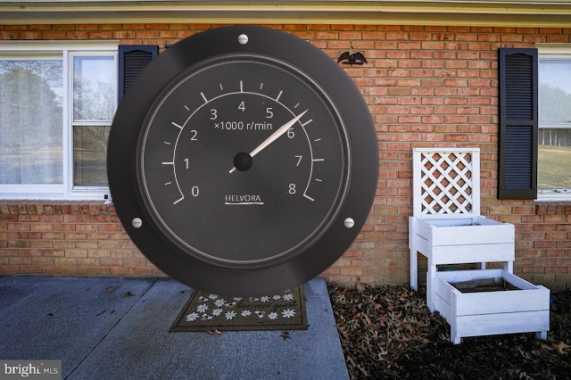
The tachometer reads **5750** rpm
